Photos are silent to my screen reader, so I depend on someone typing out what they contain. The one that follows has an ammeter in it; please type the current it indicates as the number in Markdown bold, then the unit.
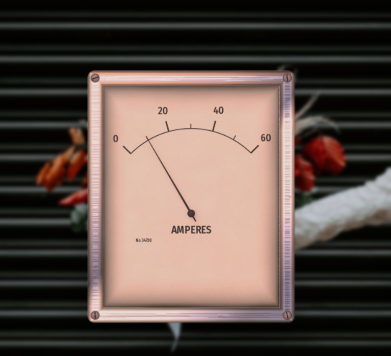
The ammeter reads **10** A
